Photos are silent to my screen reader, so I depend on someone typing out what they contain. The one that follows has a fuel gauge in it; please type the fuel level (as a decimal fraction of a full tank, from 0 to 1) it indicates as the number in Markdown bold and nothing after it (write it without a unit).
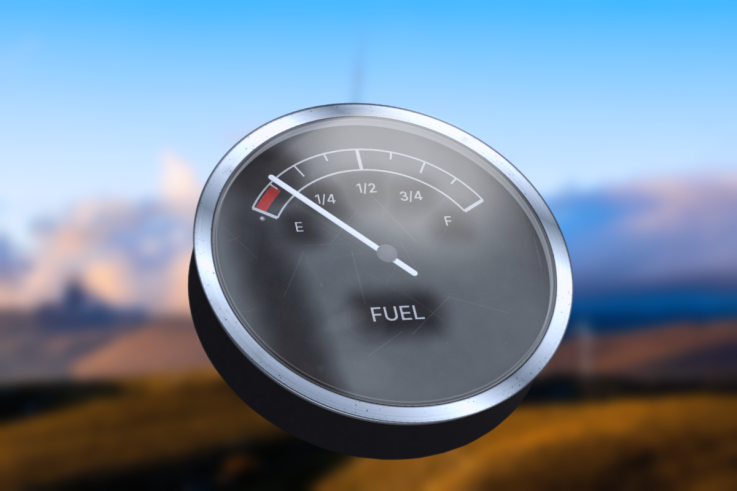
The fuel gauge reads **0.125**
